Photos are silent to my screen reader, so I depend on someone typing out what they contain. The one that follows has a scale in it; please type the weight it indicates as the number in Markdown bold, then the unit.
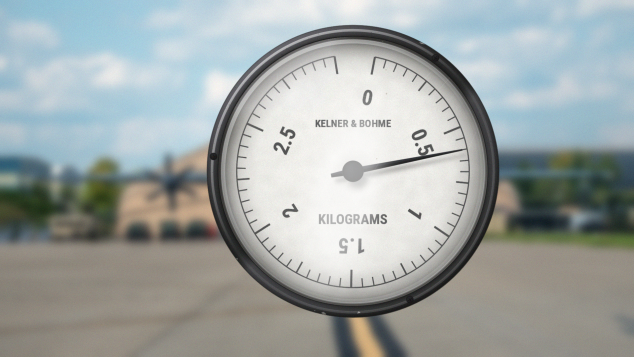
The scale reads **0.6** kg
